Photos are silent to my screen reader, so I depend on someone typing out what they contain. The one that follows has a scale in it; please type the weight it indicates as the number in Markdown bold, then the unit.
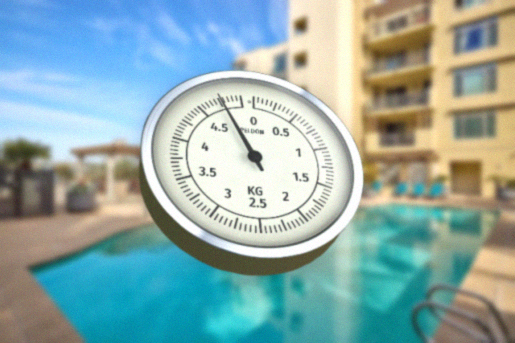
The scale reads **4.75** kg
